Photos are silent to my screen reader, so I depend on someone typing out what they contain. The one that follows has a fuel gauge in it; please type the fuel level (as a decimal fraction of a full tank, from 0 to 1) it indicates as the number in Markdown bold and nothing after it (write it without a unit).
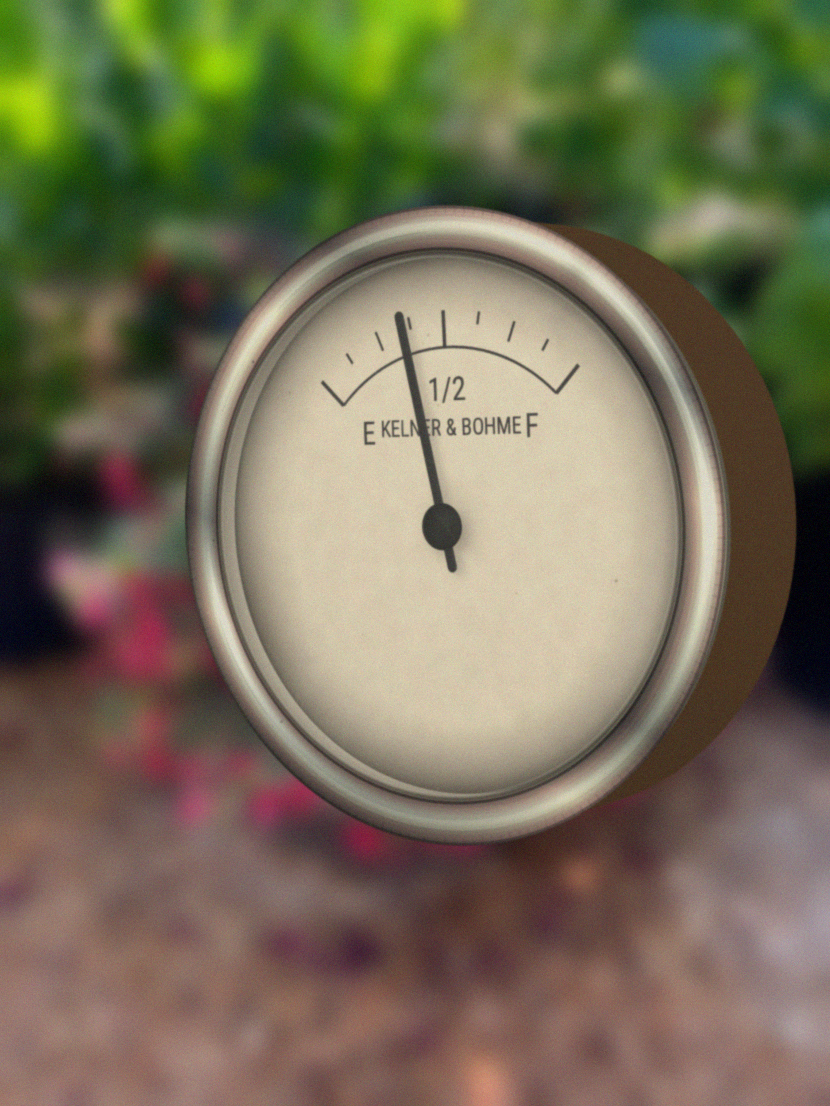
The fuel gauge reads **0.375**
